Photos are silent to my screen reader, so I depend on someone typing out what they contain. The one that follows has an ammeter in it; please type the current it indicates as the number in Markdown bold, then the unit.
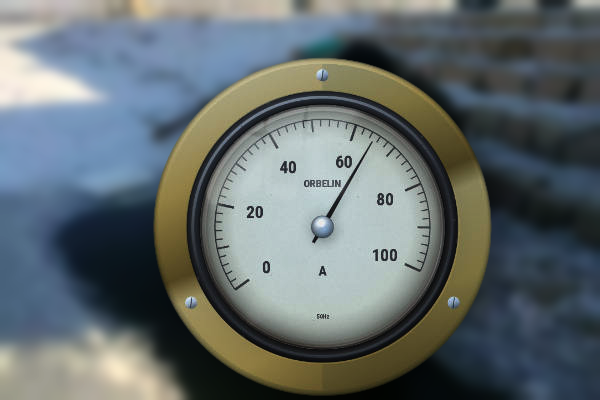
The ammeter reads **65** A
